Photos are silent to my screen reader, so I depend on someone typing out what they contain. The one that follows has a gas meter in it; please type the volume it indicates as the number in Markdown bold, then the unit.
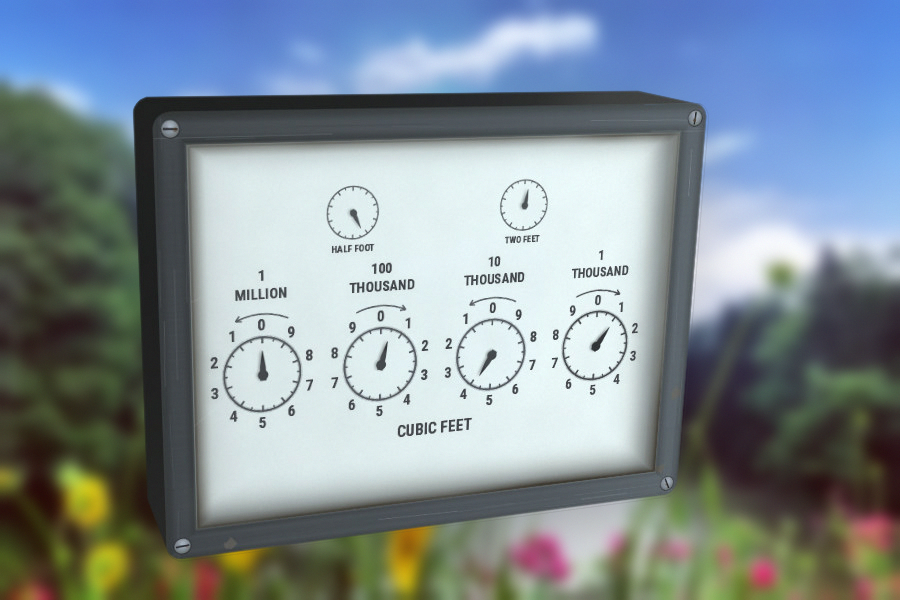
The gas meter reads **4100** ft³
